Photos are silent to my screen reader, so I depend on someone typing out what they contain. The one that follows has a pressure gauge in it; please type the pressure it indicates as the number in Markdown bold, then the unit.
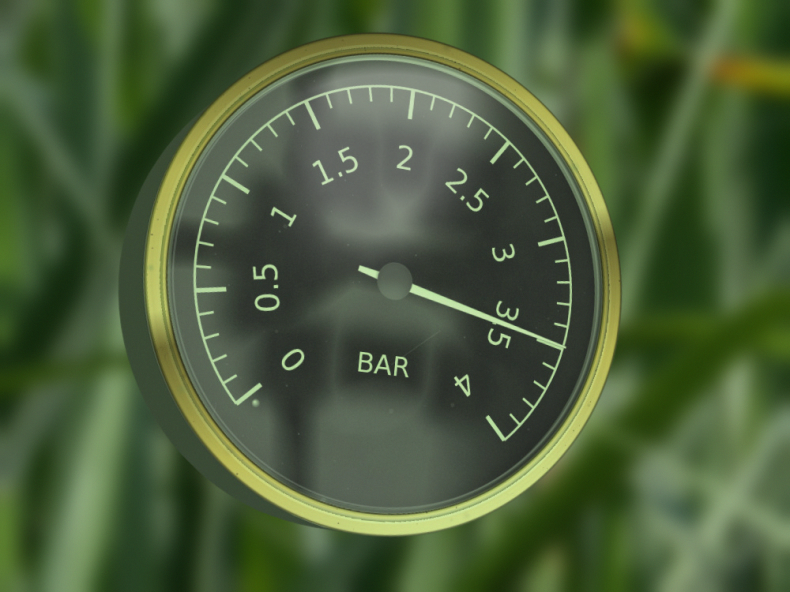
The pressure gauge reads **3.5** bar
